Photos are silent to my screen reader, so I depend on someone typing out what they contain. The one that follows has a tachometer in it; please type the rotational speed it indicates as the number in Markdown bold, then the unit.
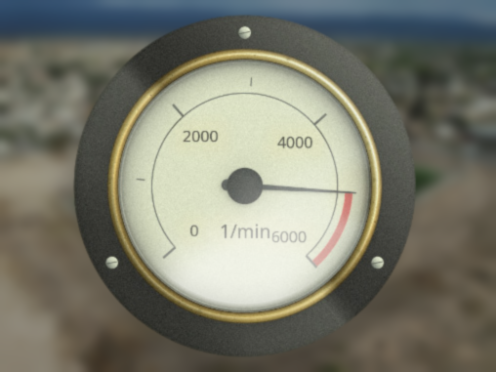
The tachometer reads **5000** rpm
